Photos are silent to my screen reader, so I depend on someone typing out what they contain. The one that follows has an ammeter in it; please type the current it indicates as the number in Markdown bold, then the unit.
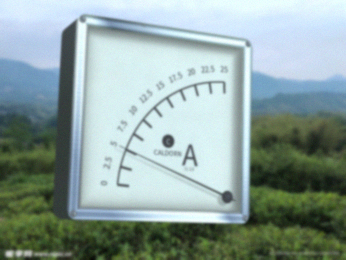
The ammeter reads **5** A
